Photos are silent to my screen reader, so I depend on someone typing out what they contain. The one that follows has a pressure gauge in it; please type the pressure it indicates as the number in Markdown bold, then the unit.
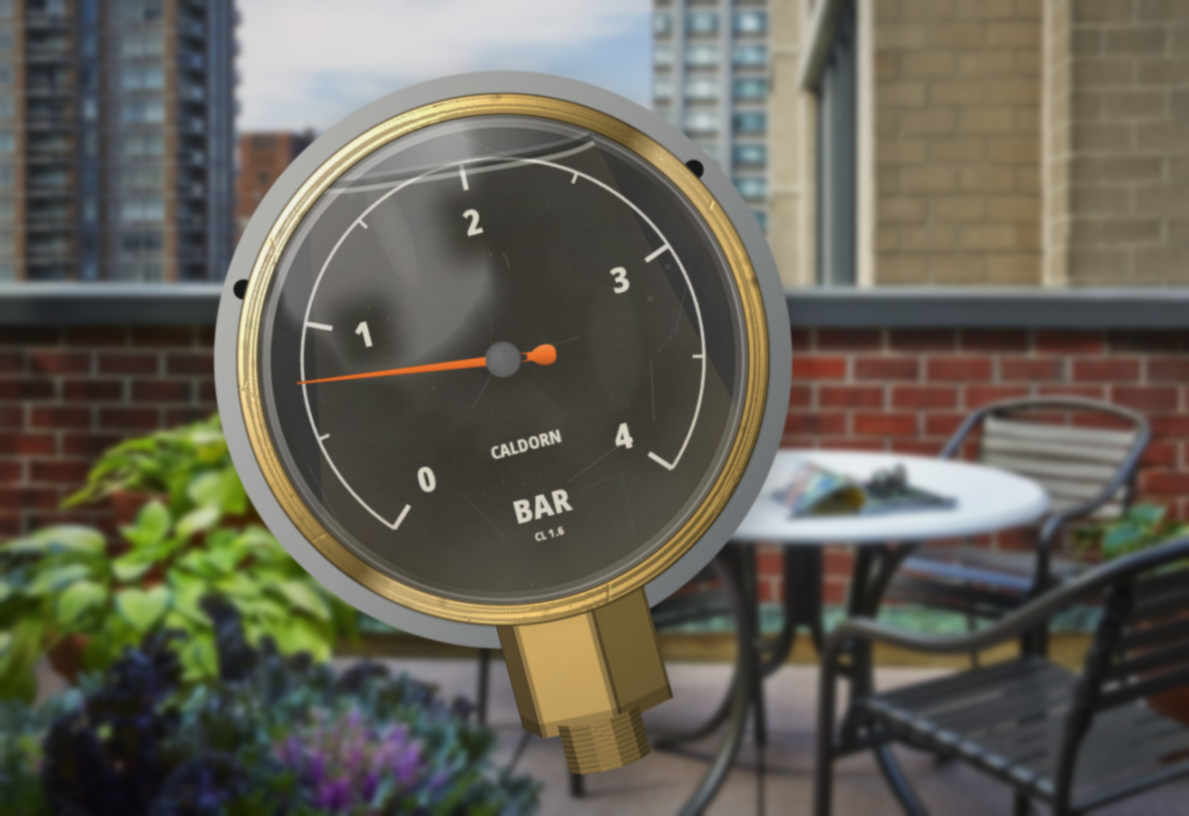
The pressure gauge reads **0.75** bar
